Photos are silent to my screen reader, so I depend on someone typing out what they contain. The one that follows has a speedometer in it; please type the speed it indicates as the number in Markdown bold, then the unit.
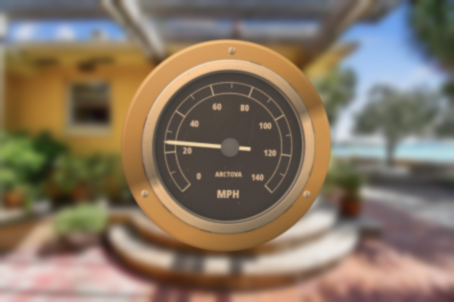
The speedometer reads **25** mph
